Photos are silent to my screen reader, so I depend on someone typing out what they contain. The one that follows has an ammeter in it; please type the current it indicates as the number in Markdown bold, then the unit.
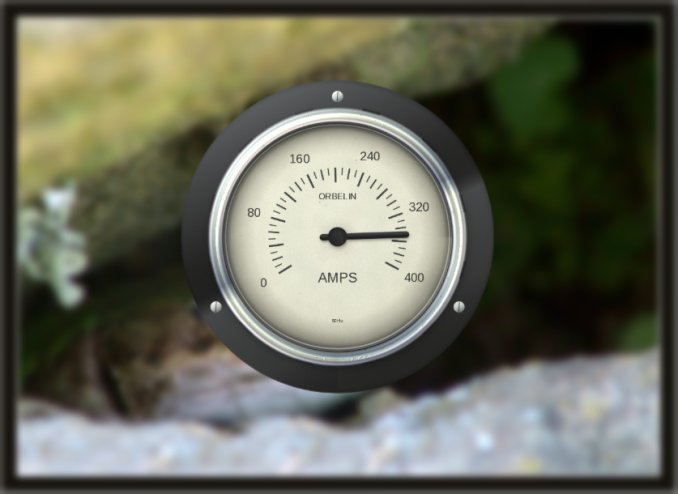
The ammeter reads **350** A
